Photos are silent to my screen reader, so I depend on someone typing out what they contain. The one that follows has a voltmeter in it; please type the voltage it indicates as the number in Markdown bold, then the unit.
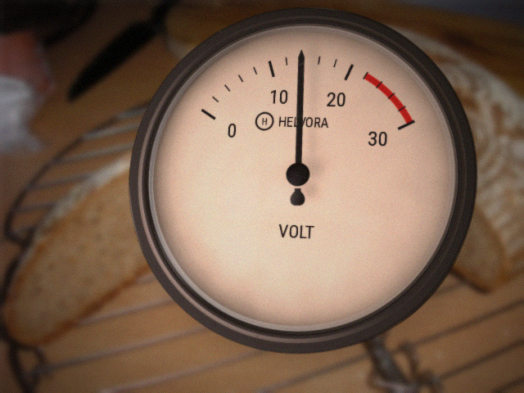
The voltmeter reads **14** V
